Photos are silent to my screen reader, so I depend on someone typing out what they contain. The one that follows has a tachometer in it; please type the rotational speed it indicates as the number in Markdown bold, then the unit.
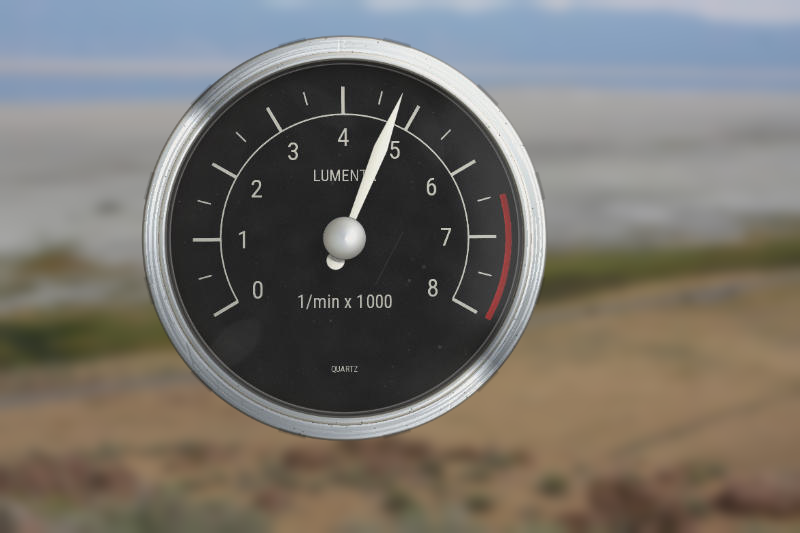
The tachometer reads **4750** rpm
